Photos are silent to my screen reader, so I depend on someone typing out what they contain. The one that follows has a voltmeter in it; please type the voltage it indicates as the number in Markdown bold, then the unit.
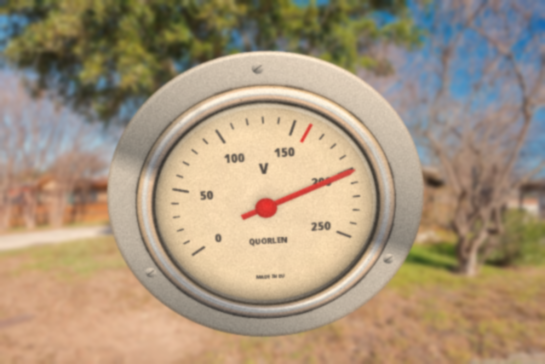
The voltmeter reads **200** V
